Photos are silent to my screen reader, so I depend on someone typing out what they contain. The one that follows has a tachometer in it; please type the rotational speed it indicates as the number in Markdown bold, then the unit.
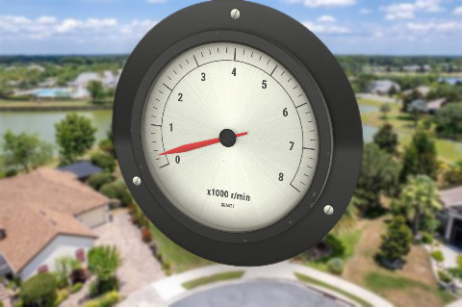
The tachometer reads **300** rpm
